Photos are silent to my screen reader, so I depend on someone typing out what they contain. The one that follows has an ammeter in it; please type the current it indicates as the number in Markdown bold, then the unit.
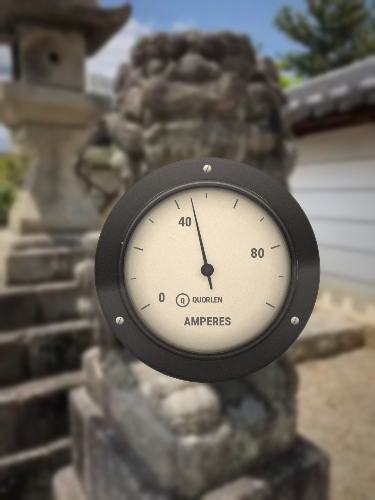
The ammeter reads **45** A
